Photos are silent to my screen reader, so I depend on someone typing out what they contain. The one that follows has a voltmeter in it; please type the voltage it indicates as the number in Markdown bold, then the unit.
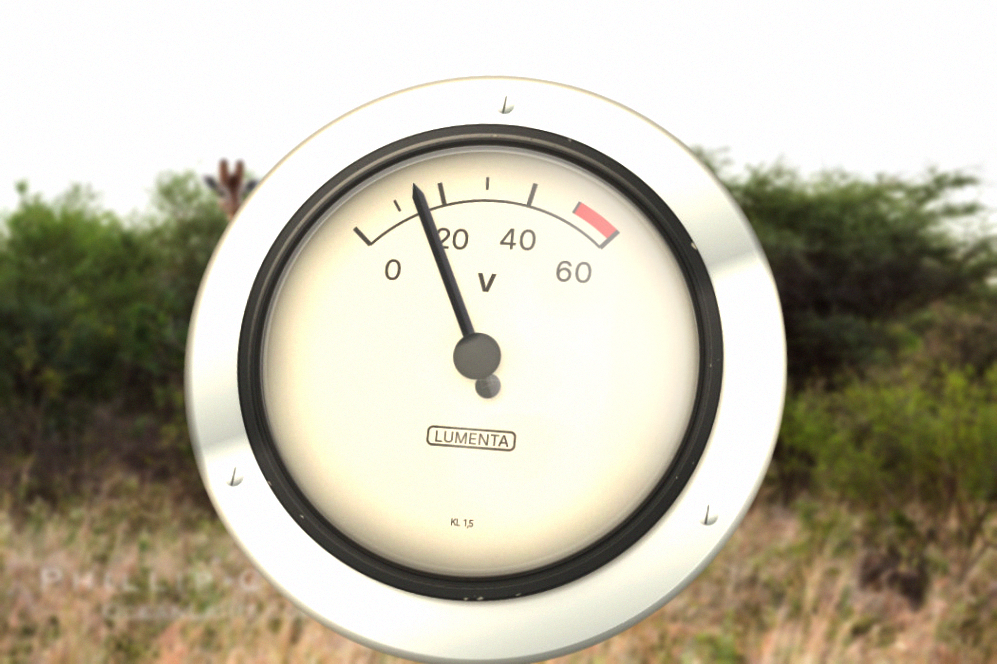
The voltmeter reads **15** V
